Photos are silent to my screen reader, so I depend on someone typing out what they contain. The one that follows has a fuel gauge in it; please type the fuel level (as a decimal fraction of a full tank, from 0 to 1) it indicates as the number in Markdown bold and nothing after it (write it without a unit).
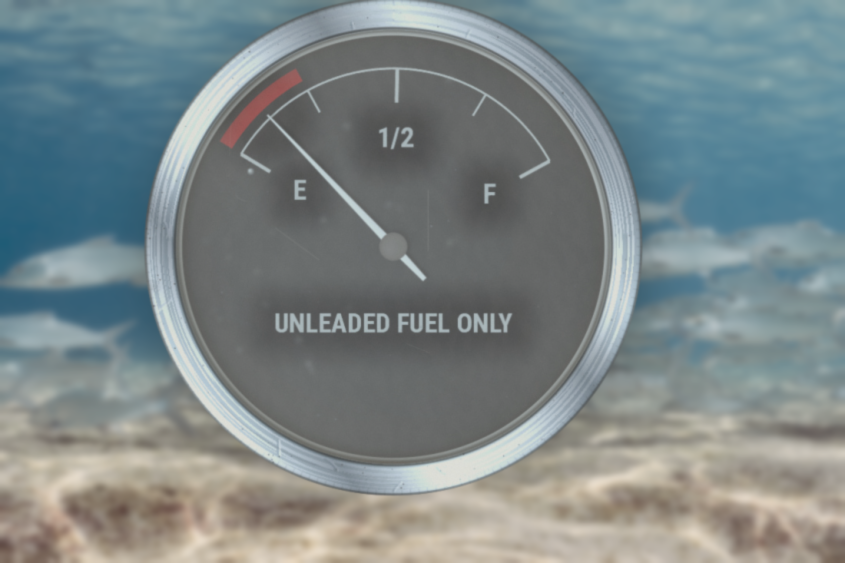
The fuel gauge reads **0.125**
